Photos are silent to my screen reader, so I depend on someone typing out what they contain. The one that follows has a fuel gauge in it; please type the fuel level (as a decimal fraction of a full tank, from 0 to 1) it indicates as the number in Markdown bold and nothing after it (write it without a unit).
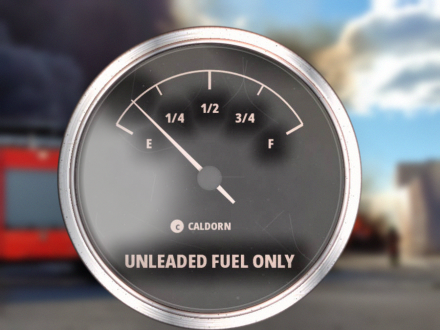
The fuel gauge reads **0.125**
